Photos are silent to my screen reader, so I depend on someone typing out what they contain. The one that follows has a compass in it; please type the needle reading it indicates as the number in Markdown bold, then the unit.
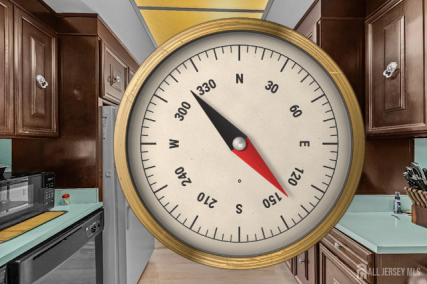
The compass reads **137.5** °
